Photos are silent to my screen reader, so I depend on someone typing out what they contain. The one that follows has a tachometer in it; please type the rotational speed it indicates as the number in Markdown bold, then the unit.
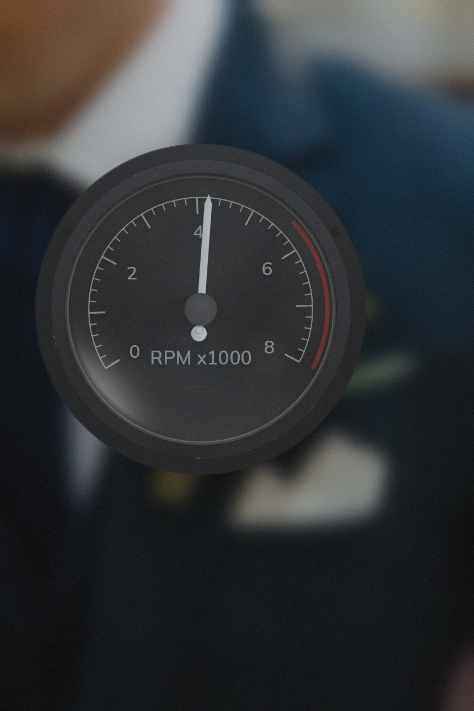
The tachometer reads **4200** rpm
